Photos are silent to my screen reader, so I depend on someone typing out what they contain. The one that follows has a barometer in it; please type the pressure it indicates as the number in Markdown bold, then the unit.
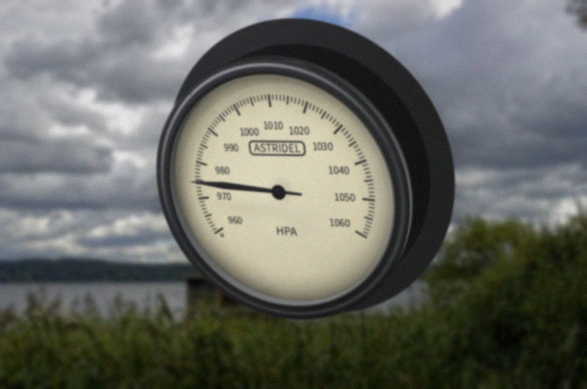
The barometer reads **975** hPa
